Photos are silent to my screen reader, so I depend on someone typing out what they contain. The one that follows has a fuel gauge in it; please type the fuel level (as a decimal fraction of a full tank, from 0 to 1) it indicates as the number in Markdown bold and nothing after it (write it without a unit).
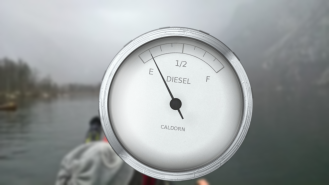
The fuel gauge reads **0.125**
